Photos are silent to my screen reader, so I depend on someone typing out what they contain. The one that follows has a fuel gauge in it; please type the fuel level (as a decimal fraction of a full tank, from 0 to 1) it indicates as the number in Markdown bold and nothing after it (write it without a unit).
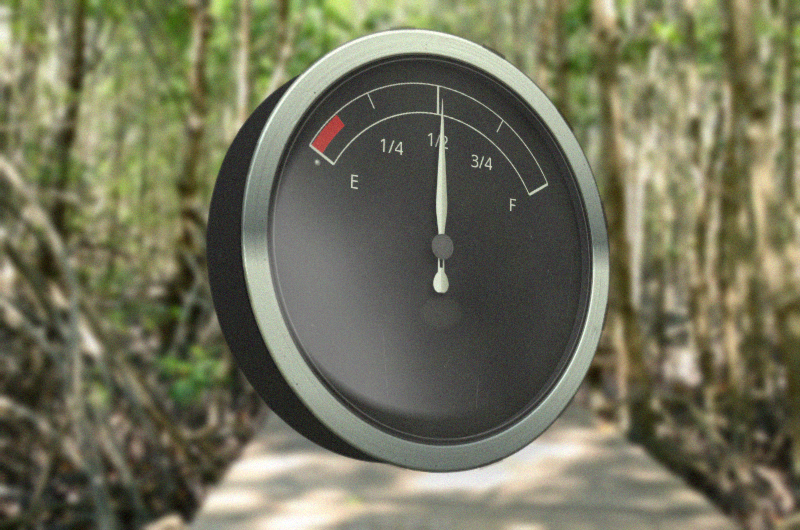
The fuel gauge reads **0.5**
